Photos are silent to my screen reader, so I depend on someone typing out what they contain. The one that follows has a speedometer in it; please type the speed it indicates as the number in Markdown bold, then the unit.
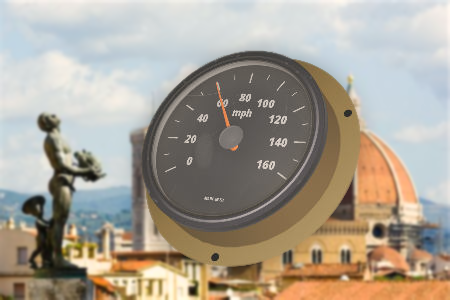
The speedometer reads **60** mph
